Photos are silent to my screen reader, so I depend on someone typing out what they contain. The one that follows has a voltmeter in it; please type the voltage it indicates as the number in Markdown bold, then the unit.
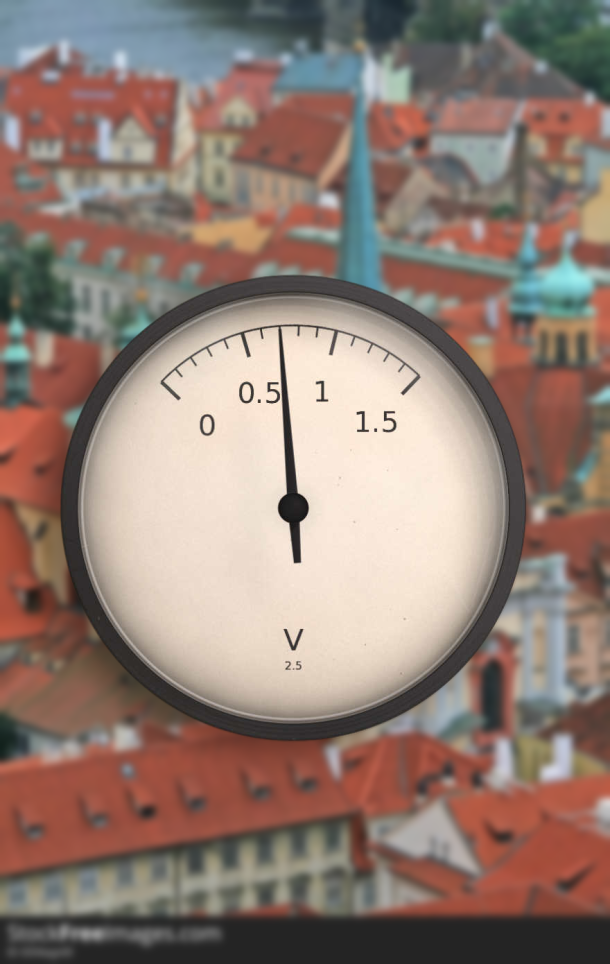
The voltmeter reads **0.7** V
